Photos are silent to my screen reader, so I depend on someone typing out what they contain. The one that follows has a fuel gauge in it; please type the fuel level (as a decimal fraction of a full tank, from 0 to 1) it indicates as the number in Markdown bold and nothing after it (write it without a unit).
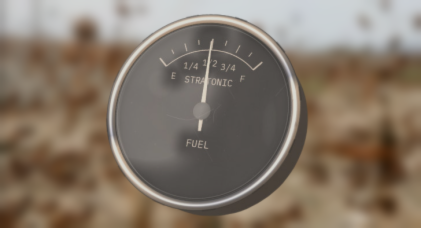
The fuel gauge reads **0.5**
